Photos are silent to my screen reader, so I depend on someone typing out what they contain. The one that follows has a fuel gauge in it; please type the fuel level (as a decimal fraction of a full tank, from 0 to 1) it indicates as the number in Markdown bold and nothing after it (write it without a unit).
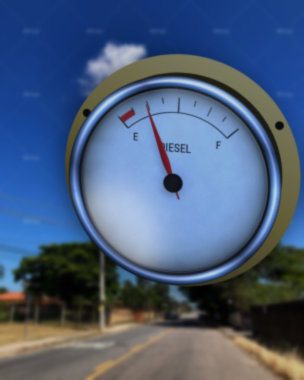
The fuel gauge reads **0.25**
